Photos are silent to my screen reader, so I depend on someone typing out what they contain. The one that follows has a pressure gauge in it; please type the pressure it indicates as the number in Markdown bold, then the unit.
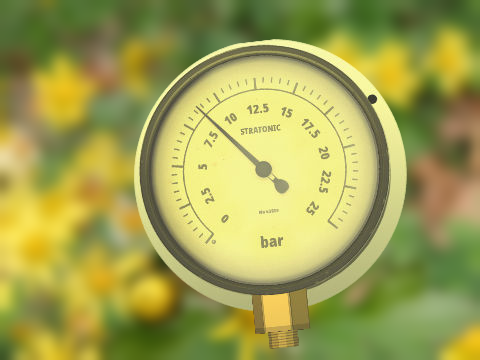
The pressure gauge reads **8.75** bar
